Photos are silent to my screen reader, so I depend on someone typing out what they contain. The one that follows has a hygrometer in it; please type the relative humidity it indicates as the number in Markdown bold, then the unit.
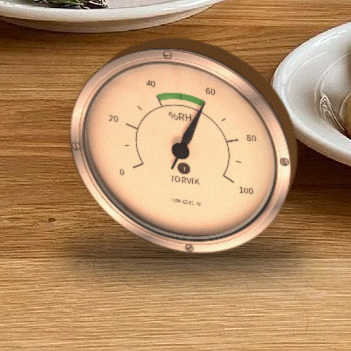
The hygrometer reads **60** %
